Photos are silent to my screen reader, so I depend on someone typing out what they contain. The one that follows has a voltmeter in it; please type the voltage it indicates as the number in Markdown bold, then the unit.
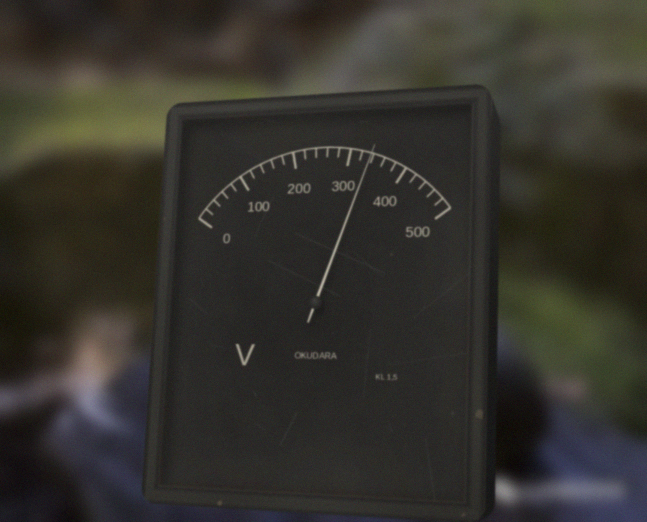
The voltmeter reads **340** V
